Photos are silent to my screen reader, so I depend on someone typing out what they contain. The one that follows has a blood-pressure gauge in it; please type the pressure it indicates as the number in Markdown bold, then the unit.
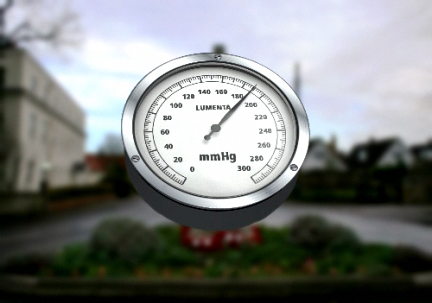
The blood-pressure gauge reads **190** mmHg
